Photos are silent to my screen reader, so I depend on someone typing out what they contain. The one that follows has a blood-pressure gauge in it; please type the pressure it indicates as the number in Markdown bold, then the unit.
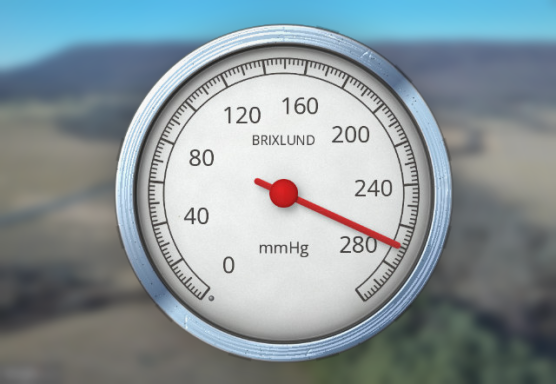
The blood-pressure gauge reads **270** mmHg
